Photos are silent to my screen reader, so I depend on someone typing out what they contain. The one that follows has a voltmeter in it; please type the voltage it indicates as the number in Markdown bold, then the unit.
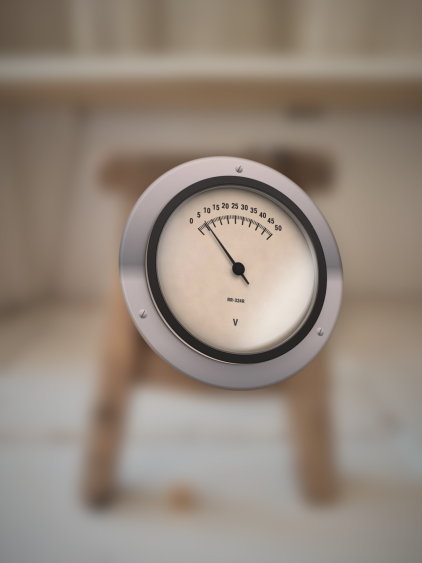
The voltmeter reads **5** V
